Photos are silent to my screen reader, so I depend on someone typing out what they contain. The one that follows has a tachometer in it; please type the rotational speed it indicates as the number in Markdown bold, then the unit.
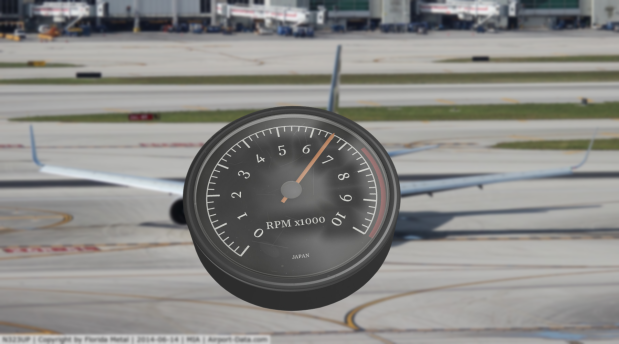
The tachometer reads **6600** rpm
